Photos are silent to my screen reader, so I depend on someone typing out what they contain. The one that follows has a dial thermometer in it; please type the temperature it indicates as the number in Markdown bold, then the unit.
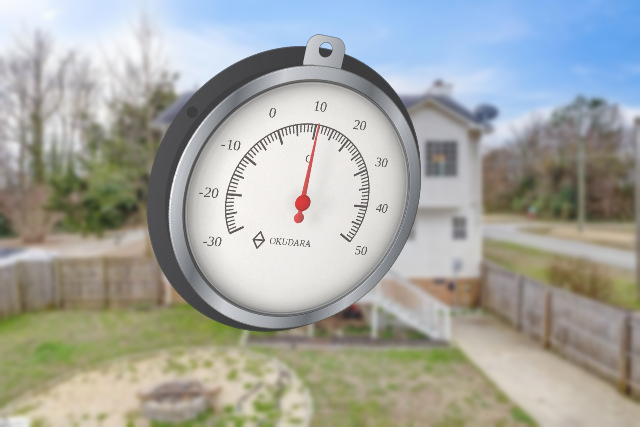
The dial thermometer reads **10** °C
